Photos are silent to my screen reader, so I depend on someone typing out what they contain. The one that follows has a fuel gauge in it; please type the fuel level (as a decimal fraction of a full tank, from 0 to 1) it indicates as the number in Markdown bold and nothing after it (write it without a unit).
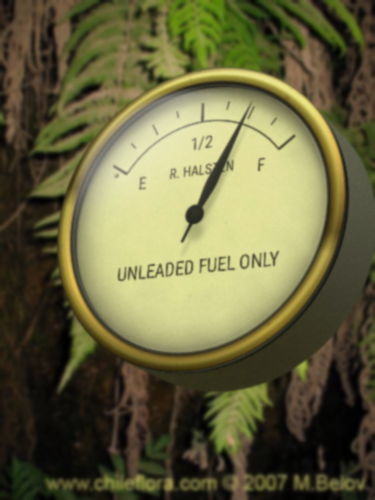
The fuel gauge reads **0.75**
